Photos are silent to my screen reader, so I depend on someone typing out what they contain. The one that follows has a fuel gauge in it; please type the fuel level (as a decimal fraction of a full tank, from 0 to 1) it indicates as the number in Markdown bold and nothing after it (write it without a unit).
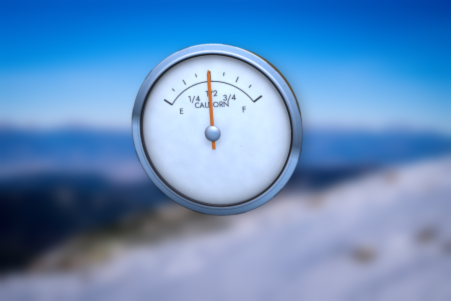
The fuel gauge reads **0.5**
